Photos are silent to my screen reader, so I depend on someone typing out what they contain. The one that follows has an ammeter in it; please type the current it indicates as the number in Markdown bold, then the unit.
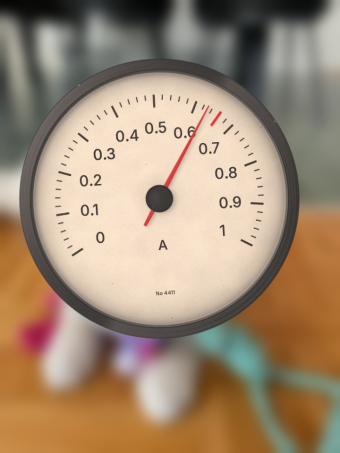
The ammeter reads **0.63** A
